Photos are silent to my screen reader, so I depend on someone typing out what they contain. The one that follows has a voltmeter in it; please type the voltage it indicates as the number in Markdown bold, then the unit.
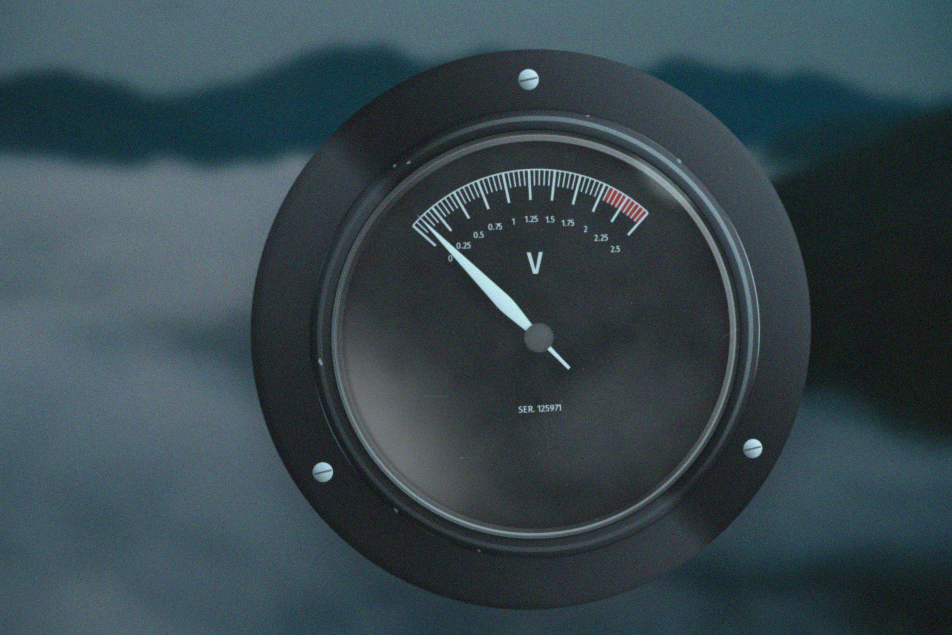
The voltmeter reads **0.1** V
